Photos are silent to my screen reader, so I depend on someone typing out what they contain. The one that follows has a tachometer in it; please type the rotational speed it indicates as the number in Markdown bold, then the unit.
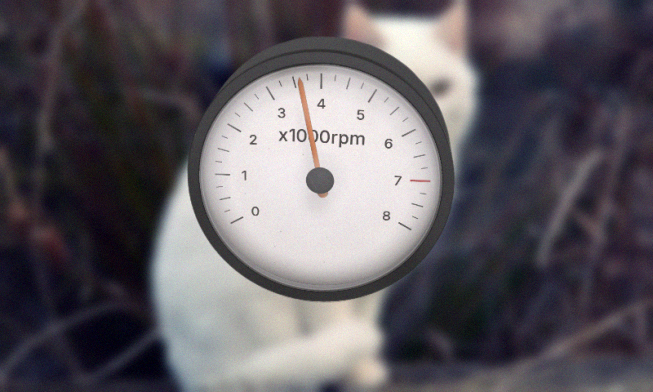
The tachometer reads **3625** rpm
